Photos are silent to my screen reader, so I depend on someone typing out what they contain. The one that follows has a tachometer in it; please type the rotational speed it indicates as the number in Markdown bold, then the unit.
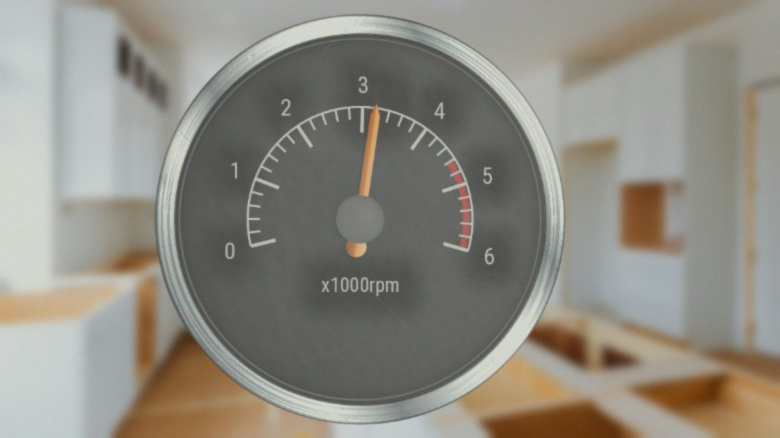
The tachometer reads **3200** rpm
